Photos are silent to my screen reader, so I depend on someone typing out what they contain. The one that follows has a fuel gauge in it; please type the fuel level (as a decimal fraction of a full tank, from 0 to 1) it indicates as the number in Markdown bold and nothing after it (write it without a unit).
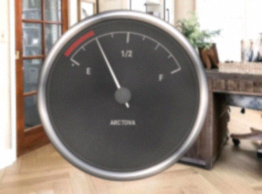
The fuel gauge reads **0.25**
